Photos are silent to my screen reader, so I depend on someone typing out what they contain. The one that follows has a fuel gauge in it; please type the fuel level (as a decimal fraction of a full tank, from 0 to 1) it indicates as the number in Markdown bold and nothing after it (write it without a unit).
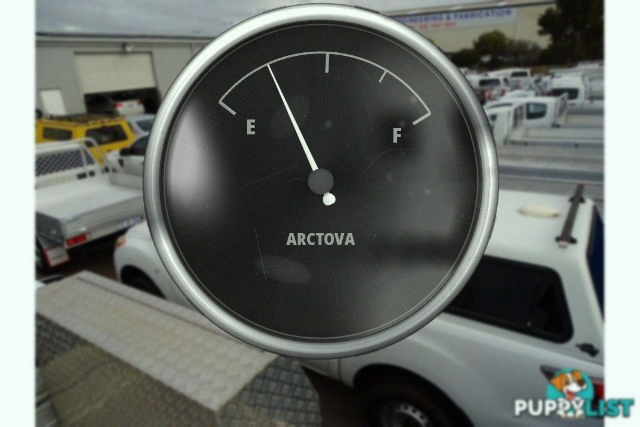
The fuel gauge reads **0.25**
